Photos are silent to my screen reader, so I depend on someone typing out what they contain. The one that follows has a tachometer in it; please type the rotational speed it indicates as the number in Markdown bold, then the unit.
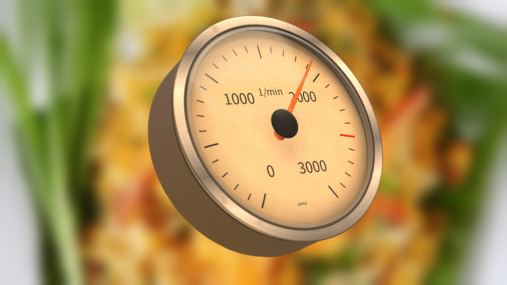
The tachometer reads **1900** rpm
